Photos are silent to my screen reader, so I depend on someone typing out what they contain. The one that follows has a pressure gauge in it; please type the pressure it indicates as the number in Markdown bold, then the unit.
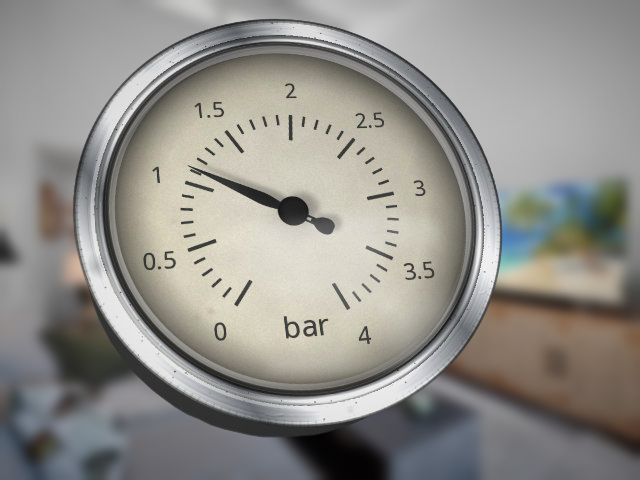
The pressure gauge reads **1.1** bar
